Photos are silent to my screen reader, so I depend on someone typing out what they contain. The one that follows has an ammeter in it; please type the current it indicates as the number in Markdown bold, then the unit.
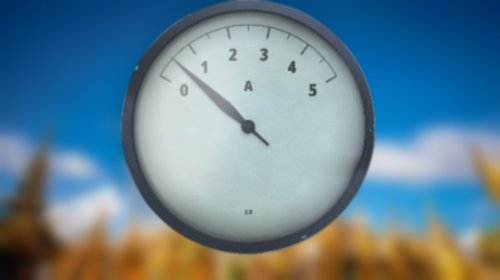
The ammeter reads **0.5** A
